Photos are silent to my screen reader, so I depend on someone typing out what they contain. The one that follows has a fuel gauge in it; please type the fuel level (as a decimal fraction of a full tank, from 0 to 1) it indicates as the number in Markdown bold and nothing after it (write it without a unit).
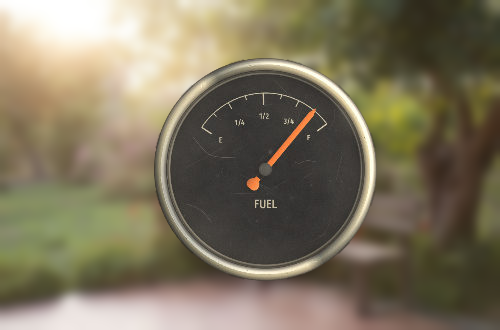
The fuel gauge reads **0.875**
